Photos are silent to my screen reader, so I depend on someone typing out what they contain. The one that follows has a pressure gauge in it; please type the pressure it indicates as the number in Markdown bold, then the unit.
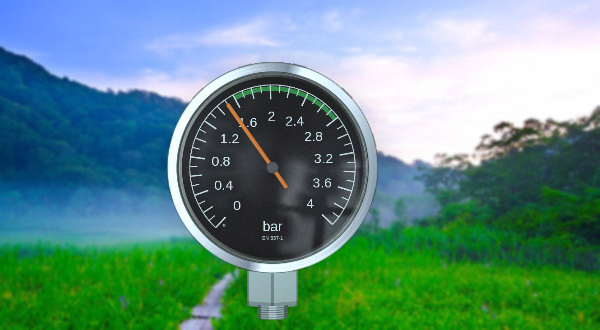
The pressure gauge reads **1.5** bar
